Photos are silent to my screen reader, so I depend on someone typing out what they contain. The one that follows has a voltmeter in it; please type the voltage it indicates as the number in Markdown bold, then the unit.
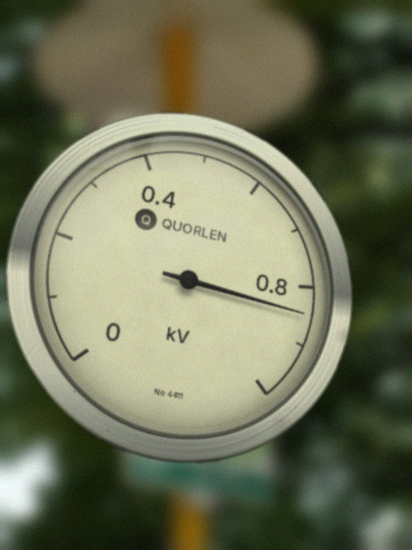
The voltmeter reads **0.85** kV
